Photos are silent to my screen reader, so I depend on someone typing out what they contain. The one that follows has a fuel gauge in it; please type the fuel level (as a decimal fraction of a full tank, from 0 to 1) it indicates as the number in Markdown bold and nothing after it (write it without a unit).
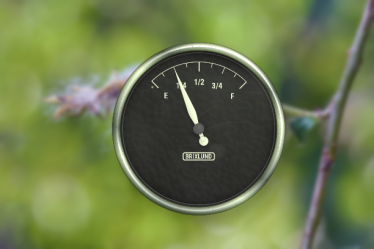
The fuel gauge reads **0.25**
